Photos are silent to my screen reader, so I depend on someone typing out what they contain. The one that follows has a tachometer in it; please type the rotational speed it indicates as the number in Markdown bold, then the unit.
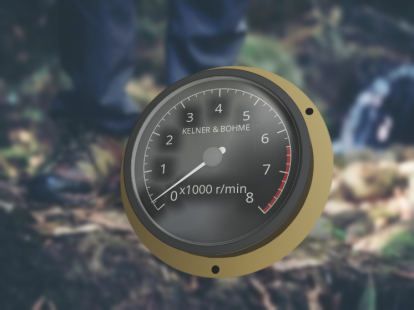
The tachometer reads **200** rpm
